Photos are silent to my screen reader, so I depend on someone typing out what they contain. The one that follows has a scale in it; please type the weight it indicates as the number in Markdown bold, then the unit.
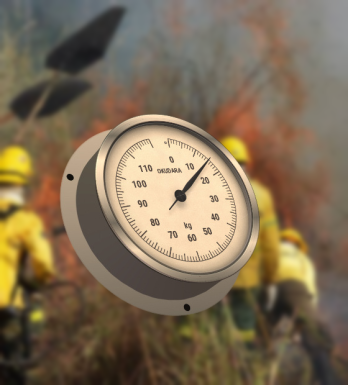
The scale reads **15** kg
